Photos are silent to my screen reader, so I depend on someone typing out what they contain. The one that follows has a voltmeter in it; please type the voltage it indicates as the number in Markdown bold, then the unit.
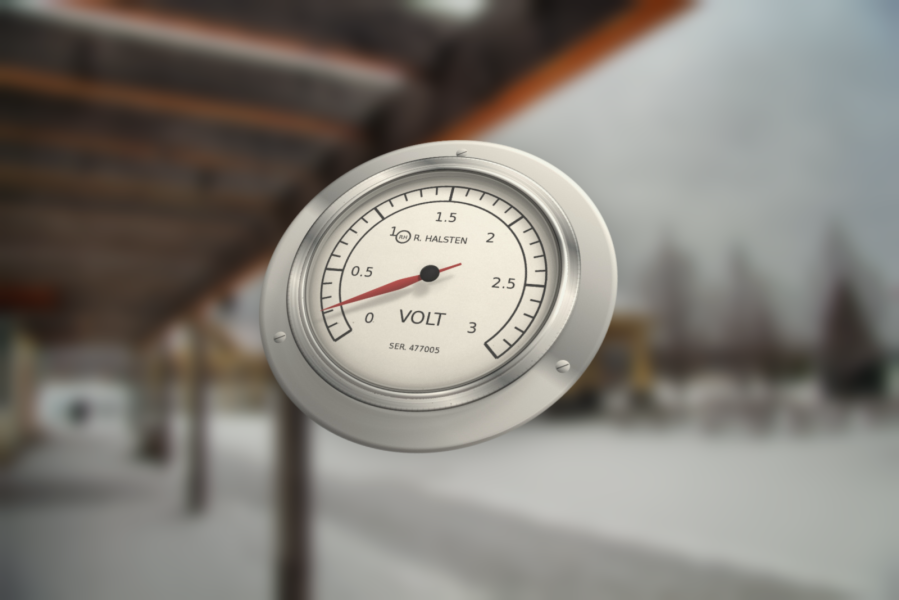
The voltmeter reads **0.2** V
